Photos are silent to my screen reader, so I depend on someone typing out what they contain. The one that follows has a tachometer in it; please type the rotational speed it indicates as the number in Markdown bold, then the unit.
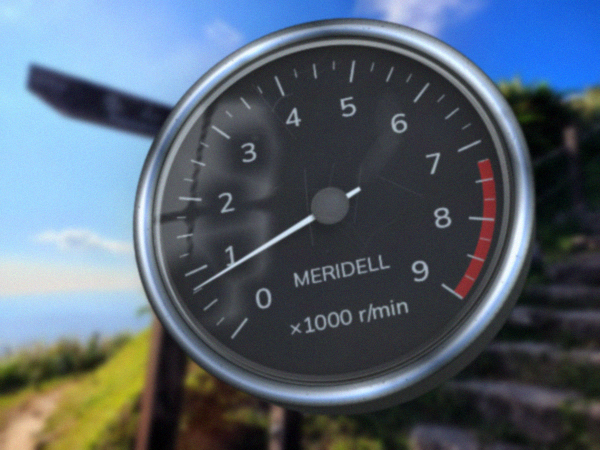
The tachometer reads **750** rpm
